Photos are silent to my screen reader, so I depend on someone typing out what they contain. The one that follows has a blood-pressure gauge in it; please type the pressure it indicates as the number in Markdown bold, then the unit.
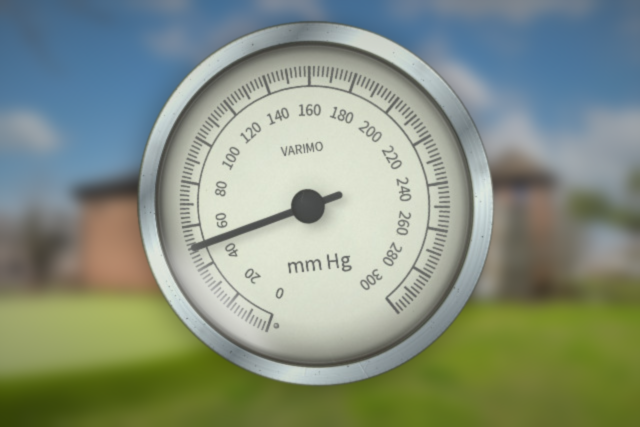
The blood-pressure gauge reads **50** mmHg
